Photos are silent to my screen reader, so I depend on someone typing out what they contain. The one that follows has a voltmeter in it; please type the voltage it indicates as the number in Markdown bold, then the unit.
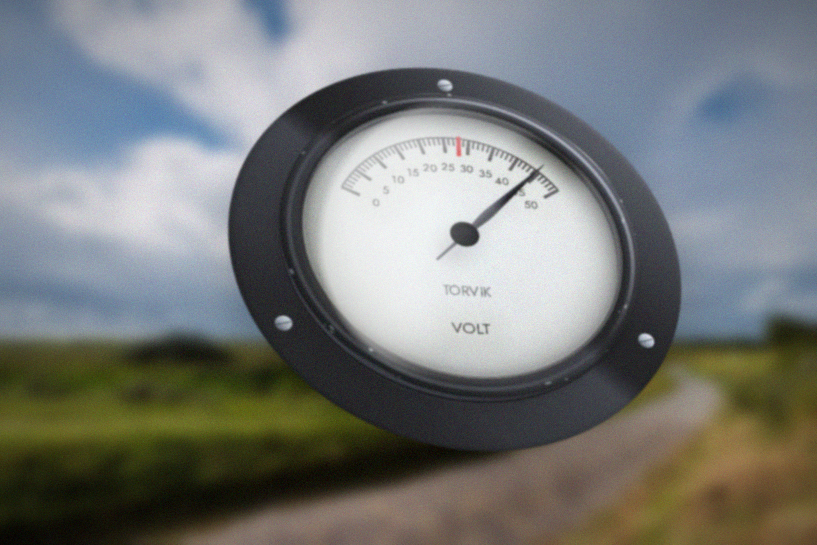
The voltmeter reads **45** V
